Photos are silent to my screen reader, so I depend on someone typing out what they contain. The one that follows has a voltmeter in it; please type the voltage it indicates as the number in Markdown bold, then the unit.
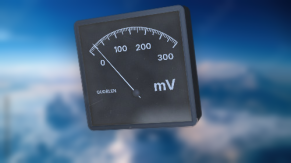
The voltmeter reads **25** mV
